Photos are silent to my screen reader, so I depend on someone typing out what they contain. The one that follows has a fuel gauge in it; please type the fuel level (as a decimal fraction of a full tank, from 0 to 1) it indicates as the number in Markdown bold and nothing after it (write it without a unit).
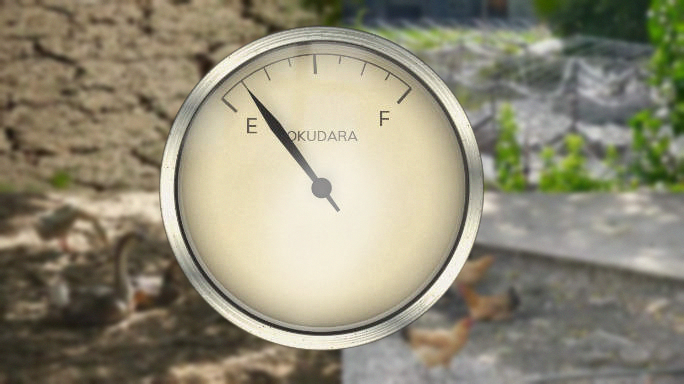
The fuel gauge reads **0.125**
